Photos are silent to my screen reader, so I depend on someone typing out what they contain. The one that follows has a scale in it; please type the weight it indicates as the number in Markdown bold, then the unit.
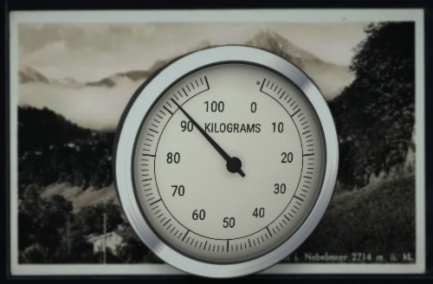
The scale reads **92** kg
